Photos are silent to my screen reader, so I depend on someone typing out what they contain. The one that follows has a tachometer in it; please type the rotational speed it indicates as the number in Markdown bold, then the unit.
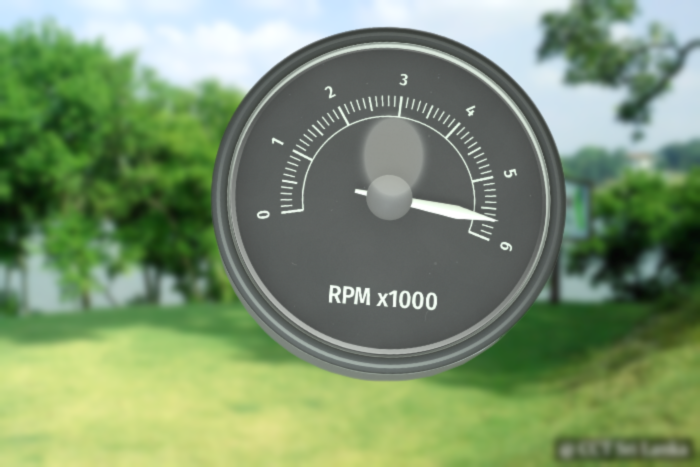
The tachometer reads **5700** rpm
